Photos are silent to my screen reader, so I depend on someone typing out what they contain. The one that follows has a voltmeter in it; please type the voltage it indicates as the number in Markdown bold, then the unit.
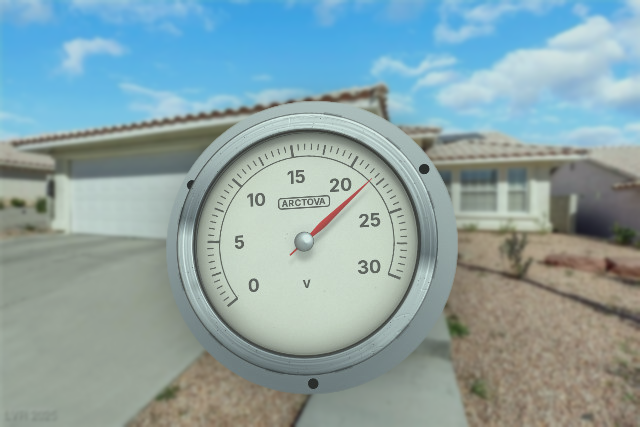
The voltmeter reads **22** V
